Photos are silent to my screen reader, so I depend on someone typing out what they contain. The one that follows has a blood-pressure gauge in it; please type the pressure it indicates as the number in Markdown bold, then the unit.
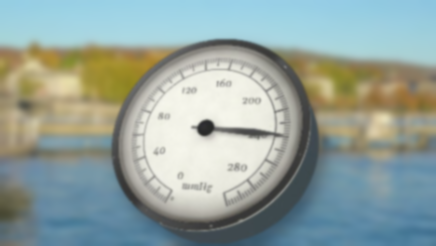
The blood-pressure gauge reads **240** mmHg
